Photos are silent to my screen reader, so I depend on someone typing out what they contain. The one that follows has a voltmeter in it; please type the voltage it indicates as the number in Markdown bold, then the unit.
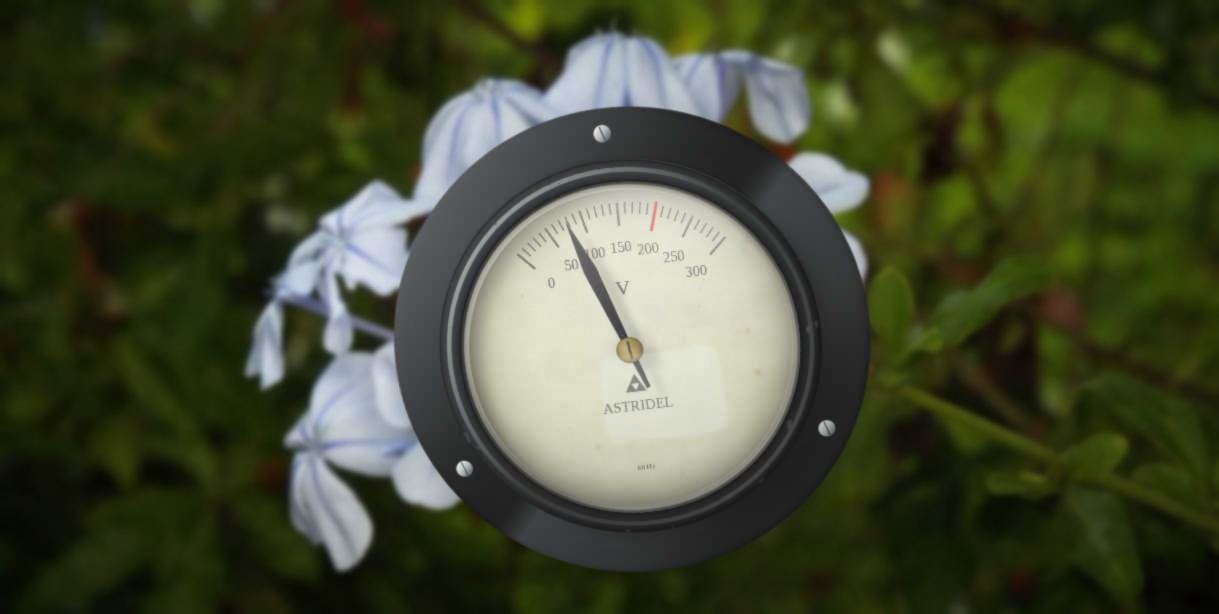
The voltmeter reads **80** V
